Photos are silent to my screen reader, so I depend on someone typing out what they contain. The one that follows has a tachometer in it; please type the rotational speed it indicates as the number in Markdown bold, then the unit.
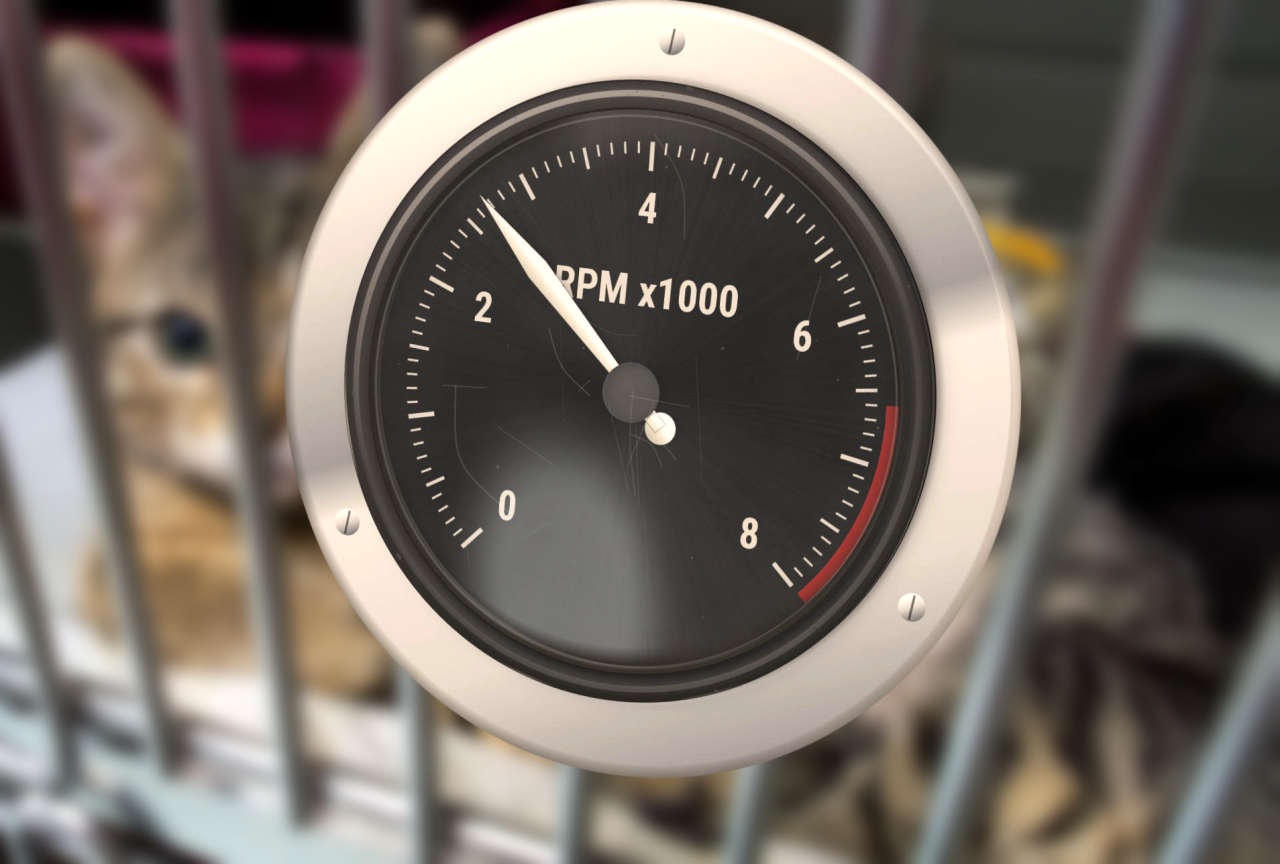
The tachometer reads **2700** rpm
